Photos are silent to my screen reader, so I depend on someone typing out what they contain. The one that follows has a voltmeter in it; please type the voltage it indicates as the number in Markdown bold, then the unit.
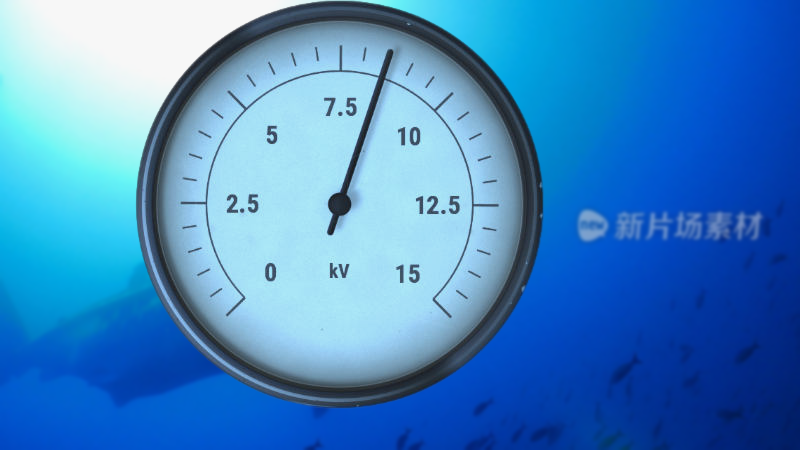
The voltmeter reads **8.5** kV
